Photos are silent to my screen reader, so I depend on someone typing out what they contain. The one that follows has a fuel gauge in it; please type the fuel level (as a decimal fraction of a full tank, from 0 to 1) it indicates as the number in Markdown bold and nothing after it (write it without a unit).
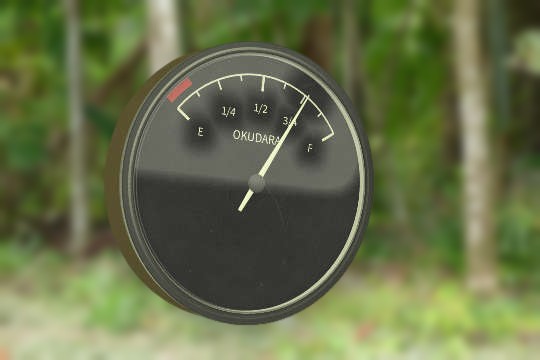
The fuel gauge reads **0.75**
